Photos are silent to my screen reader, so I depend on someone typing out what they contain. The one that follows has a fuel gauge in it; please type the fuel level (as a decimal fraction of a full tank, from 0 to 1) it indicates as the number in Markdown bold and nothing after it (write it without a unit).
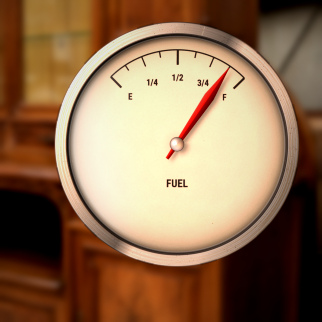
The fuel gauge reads **0.875**
